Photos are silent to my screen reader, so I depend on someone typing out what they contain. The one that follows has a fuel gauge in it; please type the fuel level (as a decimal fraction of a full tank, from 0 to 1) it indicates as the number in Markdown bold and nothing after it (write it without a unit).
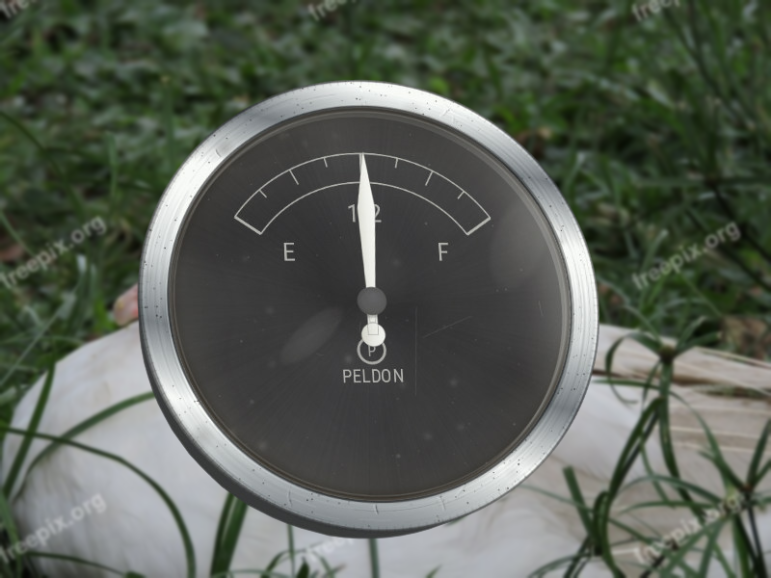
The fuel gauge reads **0.5**
